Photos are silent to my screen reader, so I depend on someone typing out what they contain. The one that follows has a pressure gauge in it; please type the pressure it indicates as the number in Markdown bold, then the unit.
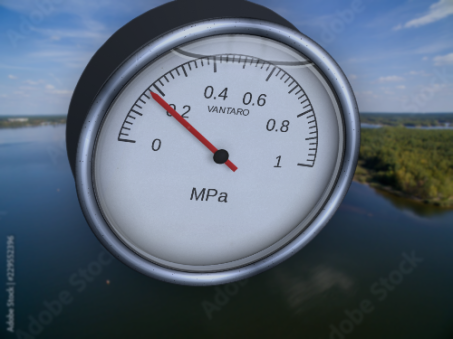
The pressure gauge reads **0.18** MPa
